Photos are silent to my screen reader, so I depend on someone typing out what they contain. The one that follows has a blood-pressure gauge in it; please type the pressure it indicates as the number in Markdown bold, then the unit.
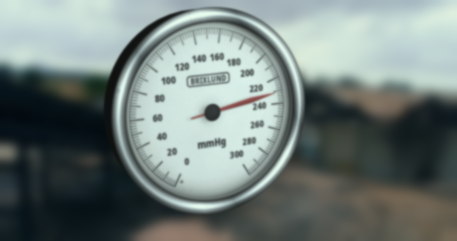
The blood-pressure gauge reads **230** mmHg
